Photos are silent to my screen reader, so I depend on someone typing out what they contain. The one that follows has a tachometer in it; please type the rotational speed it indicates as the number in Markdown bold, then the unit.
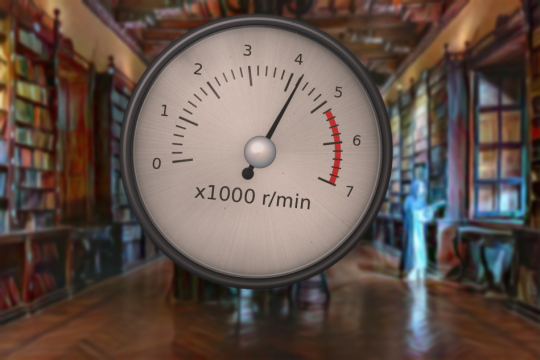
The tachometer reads **4200** rpm
